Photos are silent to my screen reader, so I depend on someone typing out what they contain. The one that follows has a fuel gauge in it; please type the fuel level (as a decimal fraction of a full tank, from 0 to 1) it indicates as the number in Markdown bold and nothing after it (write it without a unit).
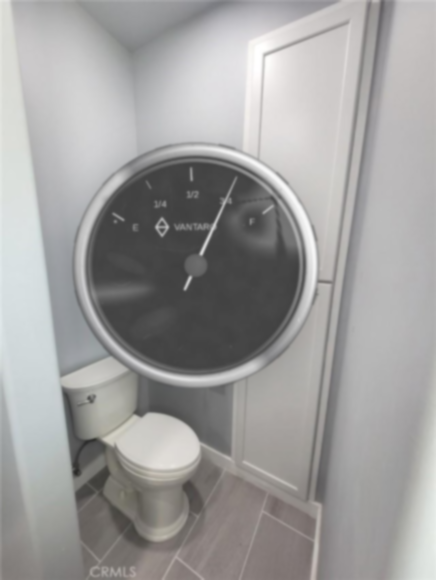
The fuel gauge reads **0.75**
